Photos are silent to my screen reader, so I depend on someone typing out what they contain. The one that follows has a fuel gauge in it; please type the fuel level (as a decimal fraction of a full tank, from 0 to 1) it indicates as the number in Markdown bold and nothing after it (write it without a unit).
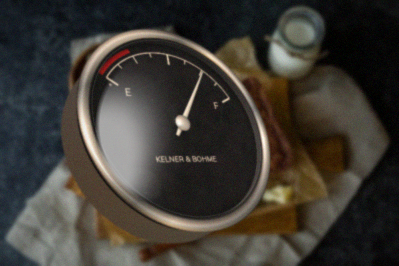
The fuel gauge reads **0.75**
